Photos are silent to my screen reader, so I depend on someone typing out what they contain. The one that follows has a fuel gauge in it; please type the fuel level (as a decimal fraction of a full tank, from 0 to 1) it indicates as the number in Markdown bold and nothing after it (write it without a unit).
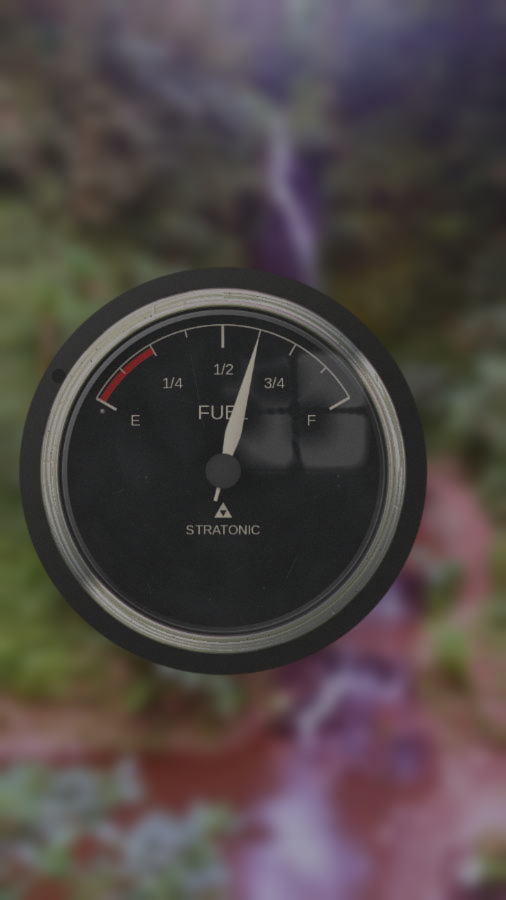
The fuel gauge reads **0.625**
